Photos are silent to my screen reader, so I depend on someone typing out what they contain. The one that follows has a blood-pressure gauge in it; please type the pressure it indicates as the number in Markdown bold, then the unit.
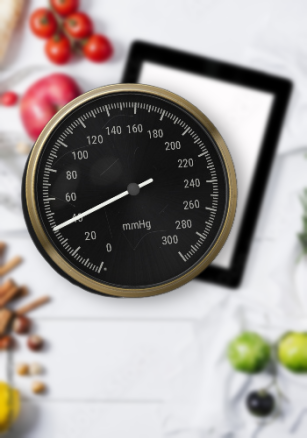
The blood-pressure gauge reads **40** mmHg
